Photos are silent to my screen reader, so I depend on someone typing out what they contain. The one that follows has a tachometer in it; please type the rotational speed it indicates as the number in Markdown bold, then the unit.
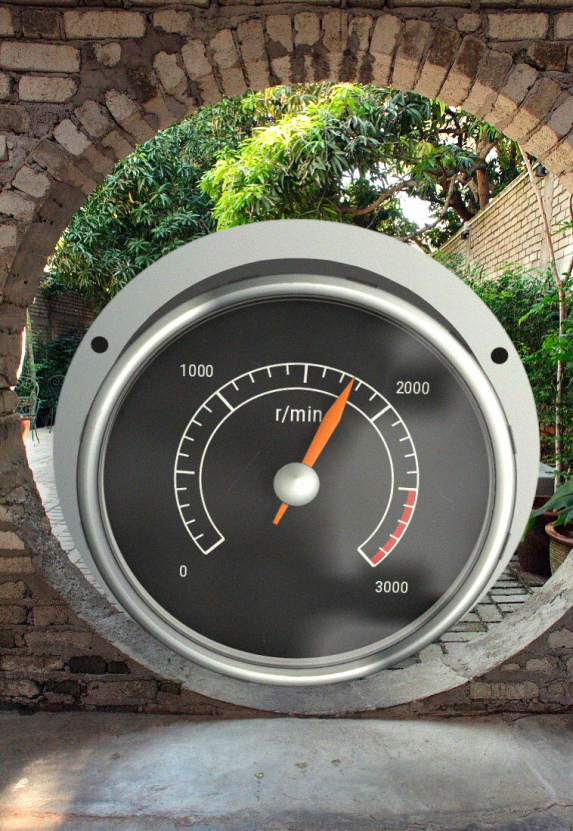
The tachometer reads **1750** rpm
